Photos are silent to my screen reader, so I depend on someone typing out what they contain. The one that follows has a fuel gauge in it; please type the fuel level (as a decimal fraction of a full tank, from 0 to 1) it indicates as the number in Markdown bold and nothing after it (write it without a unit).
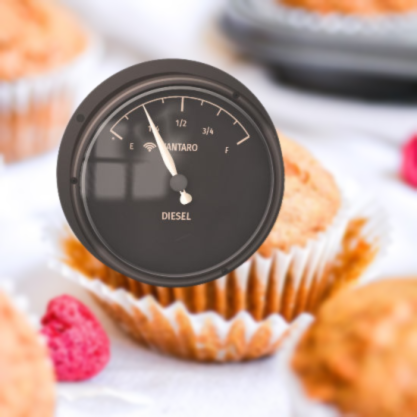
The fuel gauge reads **0.25**
